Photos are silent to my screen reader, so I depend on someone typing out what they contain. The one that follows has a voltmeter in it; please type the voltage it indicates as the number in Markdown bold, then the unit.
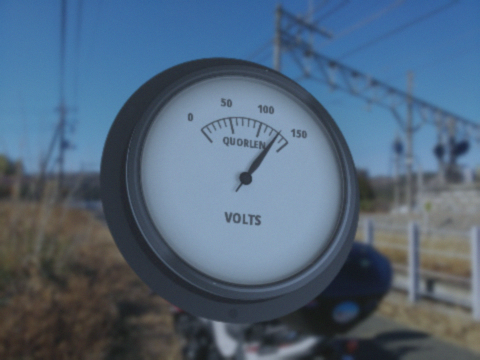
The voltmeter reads **130** V
